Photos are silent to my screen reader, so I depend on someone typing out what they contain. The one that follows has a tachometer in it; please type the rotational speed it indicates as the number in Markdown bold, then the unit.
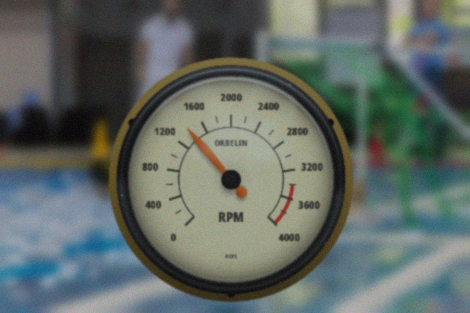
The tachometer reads **1400** rpm
